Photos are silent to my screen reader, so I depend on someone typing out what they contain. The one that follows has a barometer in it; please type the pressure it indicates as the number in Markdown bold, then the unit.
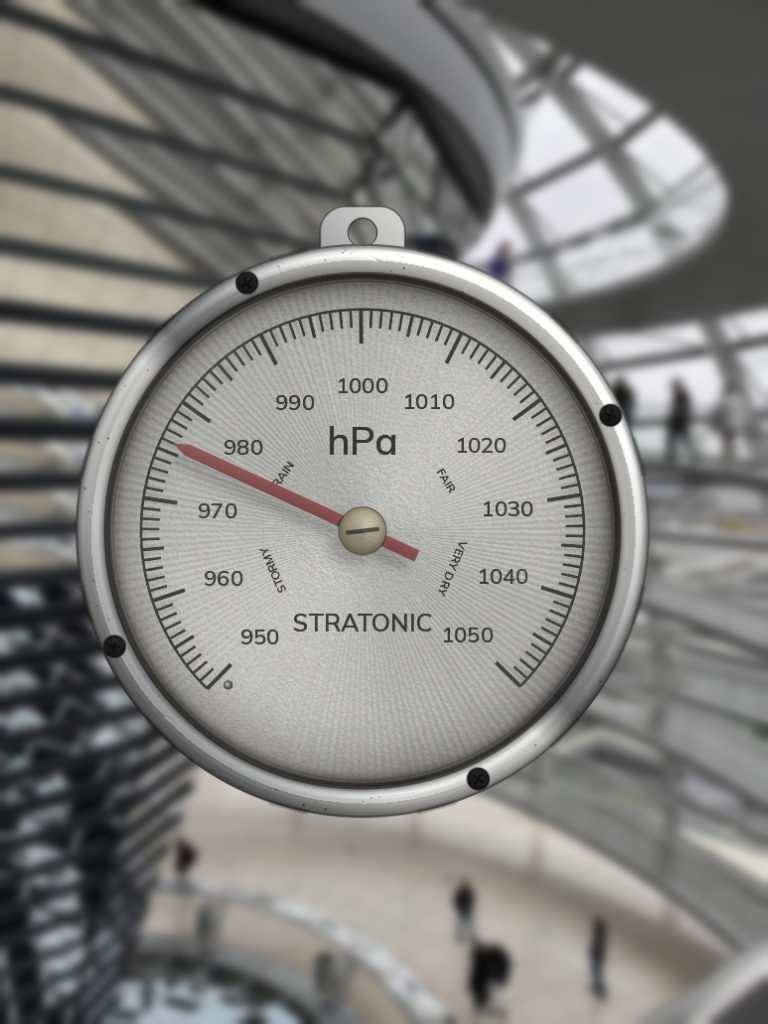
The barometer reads **976** hPa
